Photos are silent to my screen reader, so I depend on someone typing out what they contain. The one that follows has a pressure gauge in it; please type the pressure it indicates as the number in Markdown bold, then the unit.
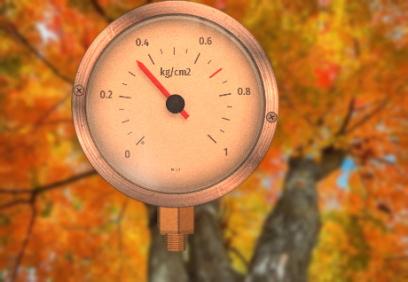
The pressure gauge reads **0.35** kg/cm²
